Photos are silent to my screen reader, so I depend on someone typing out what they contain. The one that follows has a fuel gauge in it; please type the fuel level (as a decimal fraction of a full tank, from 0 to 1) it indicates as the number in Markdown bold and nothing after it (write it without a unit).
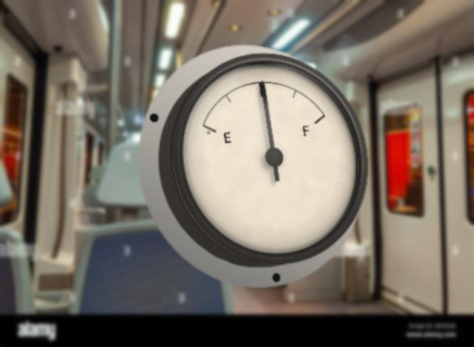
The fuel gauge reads **0.5**
